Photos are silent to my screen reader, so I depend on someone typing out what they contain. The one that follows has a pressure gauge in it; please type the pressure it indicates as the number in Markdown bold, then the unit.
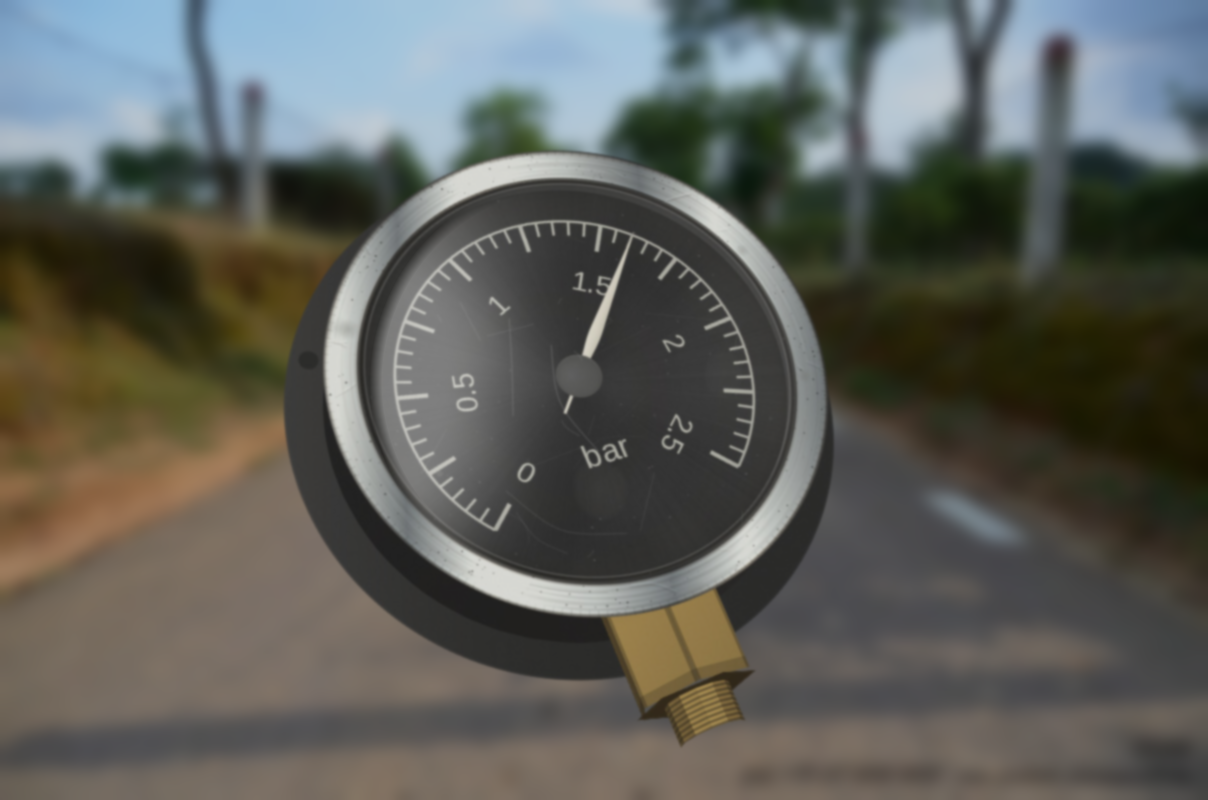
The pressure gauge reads **1.6** bar
